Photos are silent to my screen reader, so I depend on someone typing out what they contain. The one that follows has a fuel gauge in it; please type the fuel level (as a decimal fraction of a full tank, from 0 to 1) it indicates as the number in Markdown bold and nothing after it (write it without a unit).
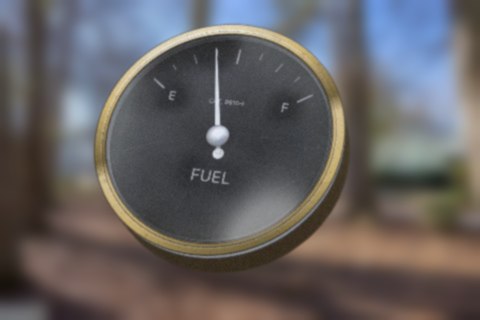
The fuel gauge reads **0.375**
